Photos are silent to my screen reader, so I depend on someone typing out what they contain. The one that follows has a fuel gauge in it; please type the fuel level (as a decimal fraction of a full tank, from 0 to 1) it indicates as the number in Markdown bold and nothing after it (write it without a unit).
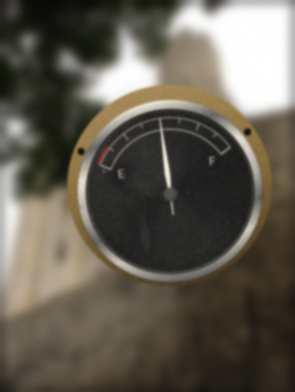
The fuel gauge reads **0.5**
